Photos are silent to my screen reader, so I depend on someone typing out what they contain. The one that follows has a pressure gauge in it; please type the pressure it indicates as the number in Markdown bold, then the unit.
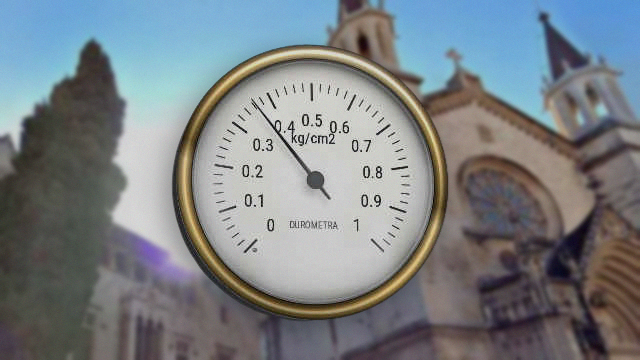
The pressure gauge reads **0.36** kg/cm²
